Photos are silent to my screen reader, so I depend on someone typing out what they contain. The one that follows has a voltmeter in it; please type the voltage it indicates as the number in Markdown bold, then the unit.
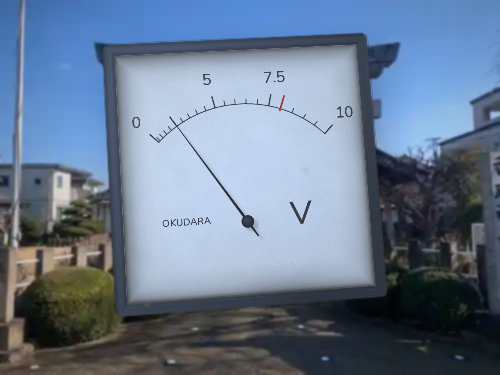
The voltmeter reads **2.5** V
